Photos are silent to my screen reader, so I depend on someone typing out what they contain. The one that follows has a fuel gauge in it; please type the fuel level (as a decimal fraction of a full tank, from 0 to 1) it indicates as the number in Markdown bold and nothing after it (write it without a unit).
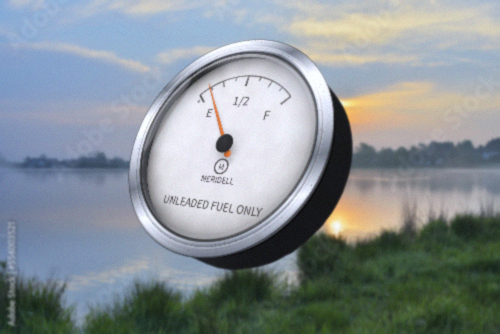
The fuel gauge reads **0.125**
